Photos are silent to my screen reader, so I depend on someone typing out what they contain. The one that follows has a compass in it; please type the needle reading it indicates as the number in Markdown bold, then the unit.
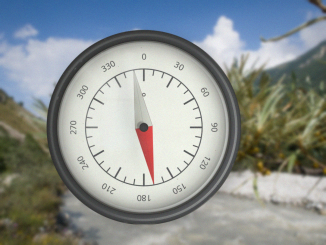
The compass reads **170** °
